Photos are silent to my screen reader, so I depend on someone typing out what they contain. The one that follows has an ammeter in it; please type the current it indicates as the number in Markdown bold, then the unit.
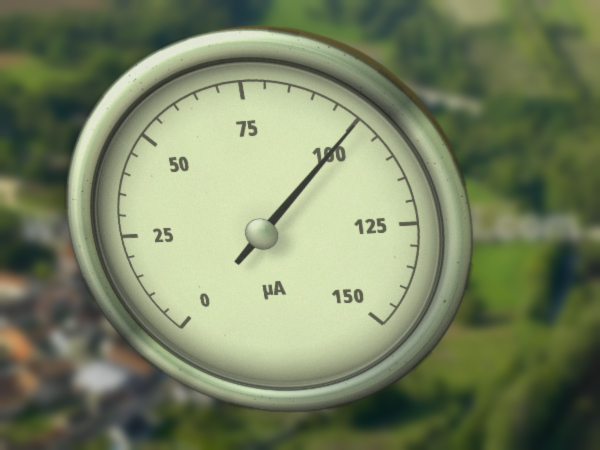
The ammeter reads **100** µA
